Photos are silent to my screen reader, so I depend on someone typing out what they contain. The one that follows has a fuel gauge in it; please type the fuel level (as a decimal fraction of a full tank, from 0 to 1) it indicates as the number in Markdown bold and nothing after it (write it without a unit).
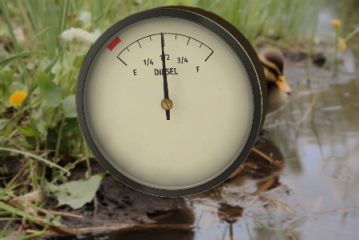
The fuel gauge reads **0.5**
